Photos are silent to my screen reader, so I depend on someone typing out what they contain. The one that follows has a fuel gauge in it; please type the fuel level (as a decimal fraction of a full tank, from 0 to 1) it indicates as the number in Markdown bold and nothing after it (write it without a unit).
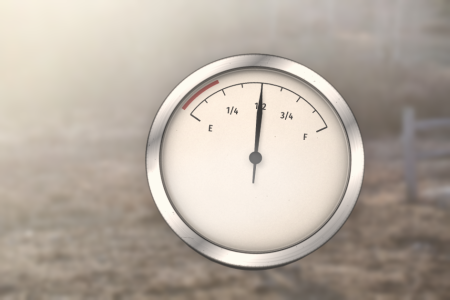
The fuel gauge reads **0.5**
